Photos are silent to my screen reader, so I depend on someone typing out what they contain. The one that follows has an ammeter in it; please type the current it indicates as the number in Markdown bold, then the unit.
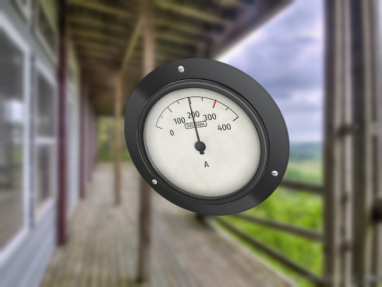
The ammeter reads **200** A
